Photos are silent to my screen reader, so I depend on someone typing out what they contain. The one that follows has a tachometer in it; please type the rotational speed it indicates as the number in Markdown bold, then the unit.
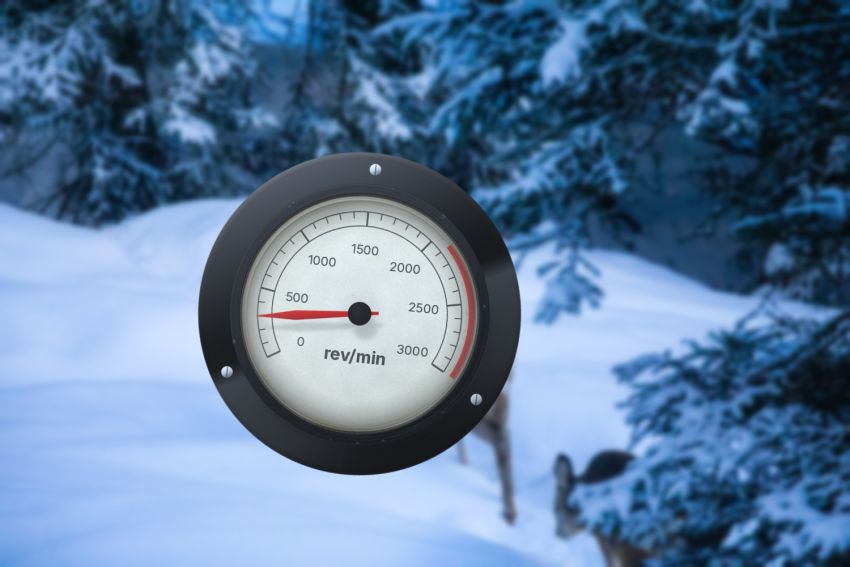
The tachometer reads **300** rpm
